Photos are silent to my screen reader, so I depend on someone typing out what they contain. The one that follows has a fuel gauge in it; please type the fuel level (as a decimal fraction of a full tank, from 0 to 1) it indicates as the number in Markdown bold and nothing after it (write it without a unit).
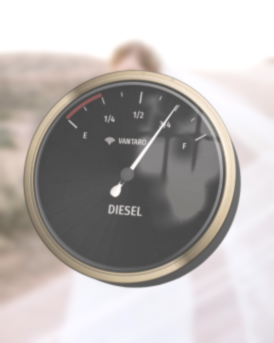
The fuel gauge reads **0.75**
